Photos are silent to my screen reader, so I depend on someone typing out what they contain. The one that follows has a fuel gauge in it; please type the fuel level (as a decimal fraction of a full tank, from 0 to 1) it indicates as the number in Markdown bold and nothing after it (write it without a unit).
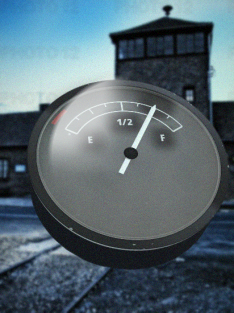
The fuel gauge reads **0.75**
